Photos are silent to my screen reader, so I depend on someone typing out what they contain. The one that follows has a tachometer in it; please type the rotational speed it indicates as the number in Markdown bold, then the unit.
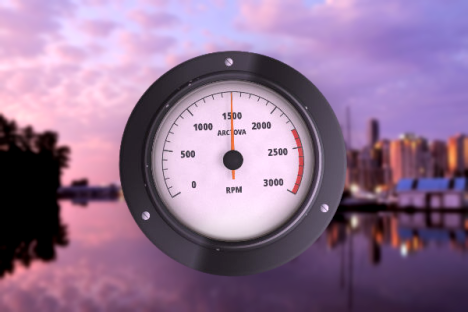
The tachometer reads **1500** rpm
